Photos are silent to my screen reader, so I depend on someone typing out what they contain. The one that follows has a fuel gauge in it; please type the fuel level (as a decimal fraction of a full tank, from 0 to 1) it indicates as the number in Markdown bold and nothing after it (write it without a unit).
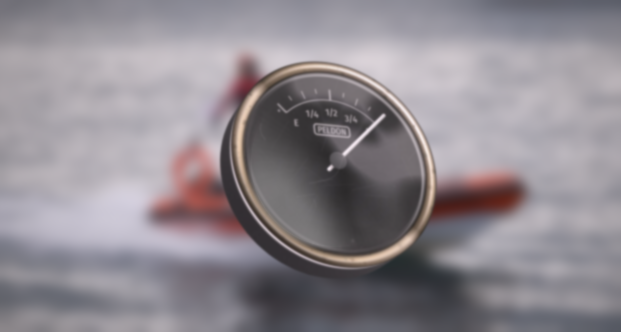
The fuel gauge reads **1**
